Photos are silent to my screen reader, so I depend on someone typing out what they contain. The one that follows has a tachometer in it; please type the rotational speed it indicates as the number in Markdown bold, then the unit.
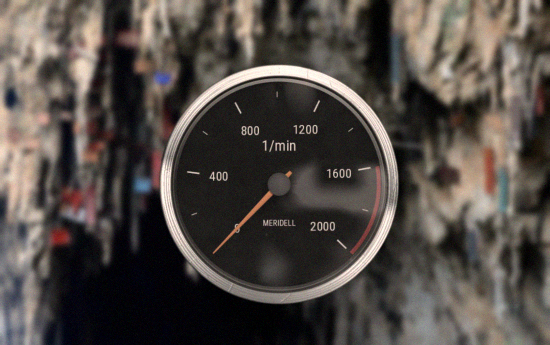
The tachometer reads **0** rpm
